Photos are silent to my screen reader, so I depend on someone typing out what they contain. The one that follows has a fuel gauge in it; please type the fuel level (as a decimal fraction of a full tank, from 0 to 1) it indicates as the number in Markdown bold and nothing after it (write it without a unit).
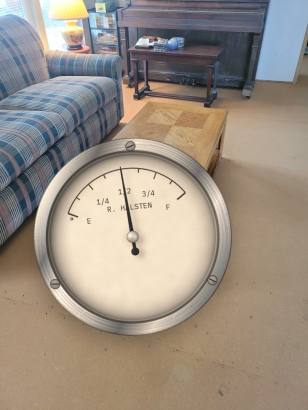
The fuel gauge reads **0.5**
